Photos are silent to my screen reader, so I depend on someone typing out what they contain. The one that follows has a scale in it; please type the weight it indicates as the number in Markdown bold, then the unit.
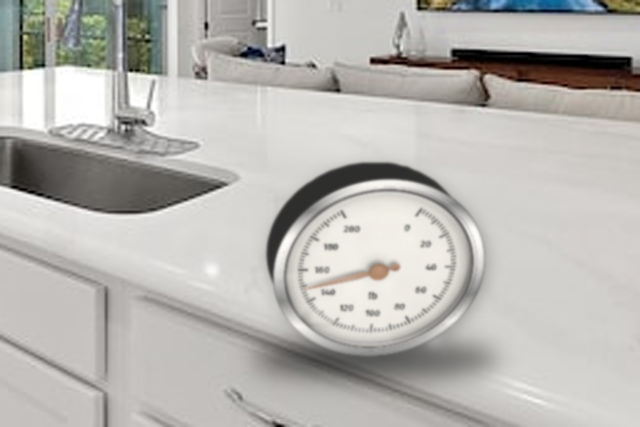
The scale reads **150** lb
